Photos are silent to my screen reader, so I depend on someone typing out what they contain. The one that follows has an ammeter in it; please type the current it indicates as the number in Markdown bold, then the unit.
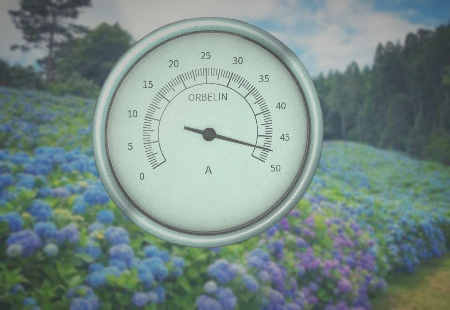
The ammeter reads **47.5** A
